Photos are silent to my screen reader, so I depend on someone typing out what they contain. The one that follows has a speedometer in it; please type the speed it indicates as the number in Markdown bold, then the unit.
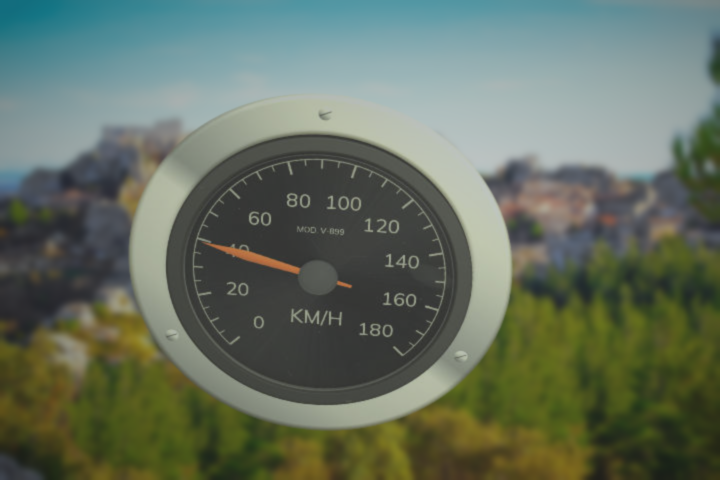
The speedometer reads **40** km/h
